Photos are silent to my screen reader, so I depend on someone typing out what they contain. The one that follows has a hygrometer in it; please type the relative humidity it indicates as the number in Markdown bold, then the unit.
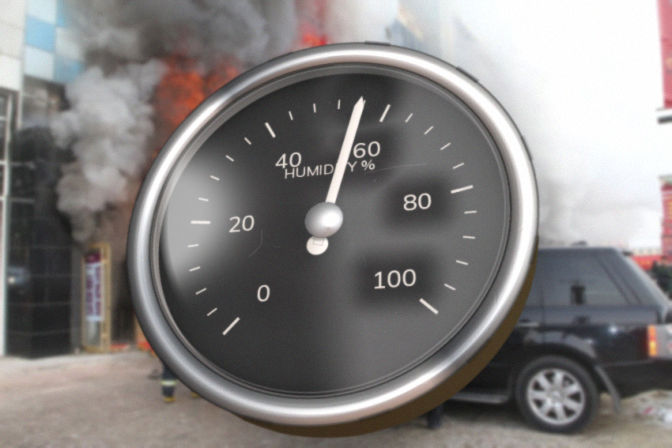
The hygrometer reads **56** %
